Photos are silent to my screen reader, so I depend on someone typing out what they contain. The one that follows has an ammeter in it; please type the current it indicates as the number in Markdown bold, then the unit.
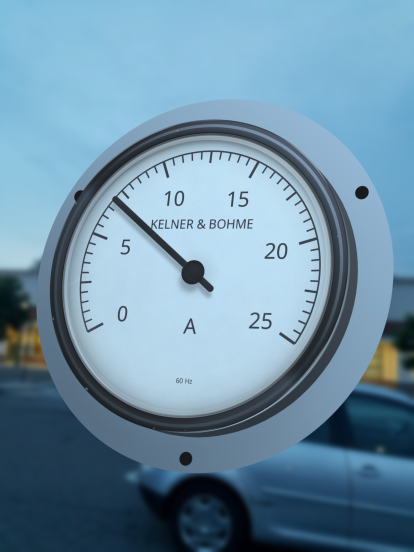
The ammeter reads **7** A
